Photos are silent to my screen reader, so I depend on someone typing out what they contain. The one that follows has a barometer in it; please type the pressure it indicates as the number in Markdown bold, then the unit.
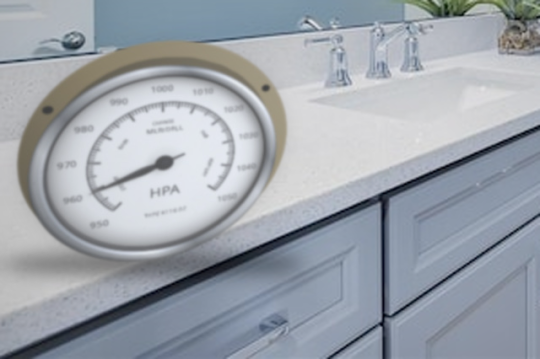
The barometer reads **960** hPa
